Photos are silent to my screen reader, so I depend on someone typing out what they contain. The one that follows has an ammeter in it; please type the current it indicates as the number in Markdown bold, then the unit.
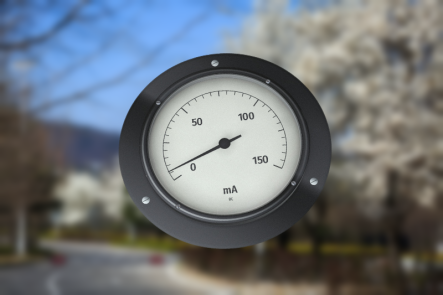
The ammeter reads **5** mA
